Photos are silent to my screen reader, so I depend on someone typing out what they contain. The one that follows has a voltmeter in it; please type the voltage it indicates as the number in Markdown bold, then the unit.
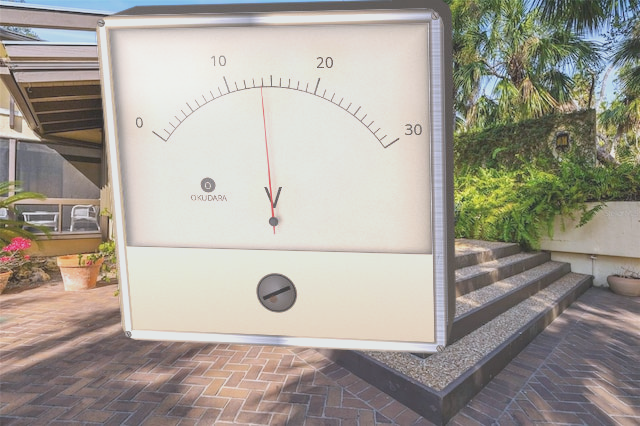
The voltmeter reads **14** V
